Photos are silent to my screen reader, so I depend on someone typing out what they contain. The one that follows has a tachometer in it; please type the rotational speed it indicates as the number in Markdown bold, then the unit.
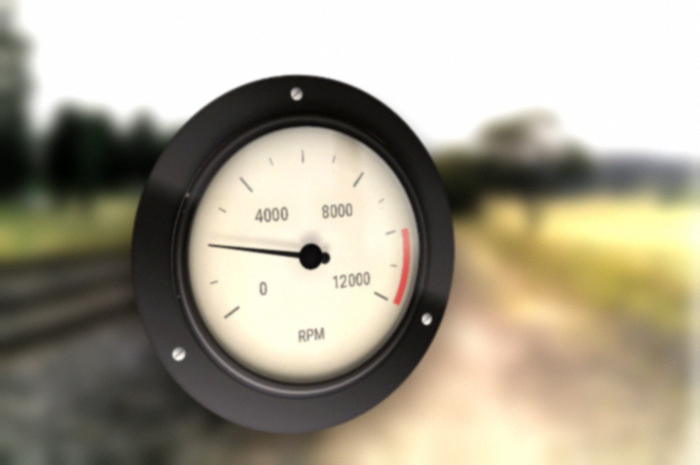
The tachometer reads **2000** rpm
